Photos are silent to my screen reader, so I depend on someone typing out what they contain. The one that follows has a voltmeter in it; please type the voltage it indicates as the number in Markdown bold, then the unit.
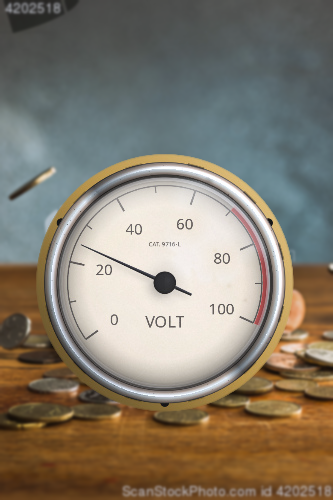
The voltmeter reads **25** V
